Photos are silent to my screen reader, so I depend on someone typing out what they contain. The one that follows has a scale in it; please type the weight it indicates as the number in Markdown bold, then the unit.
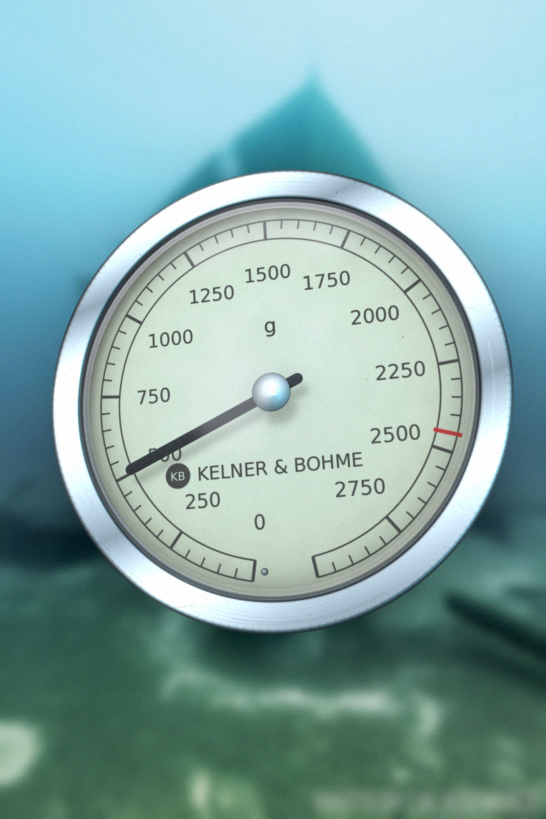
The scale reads **500** g
